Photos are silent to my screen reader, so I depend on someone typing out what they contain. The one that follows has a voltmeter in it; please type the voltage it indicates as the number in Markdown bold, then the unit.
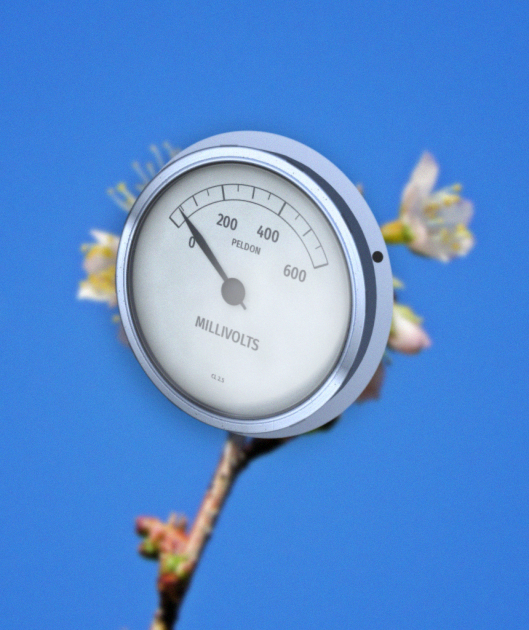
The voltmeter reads **50** mV
